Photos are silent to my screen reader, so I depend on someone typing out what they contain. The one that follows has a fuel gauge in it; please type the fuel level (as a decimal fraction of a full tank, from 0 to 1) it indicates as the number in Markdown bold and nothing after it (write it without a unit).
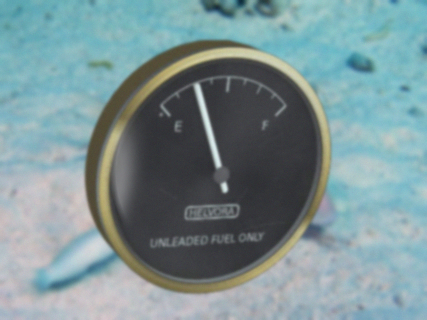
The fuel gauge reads **0.25**
